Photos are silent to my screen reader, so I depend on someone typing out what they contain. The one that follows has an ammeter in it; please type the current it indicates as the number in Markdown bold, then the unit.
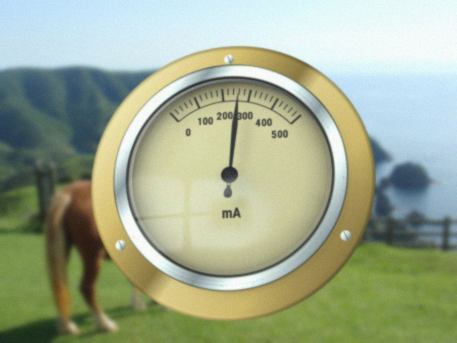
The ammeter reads **260** mA
